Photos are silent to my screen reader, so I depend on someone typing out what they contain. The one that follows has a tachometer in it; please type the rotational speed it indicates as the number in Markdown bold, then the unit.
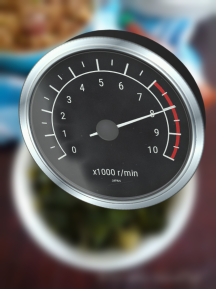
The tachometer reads **8000** rpm
